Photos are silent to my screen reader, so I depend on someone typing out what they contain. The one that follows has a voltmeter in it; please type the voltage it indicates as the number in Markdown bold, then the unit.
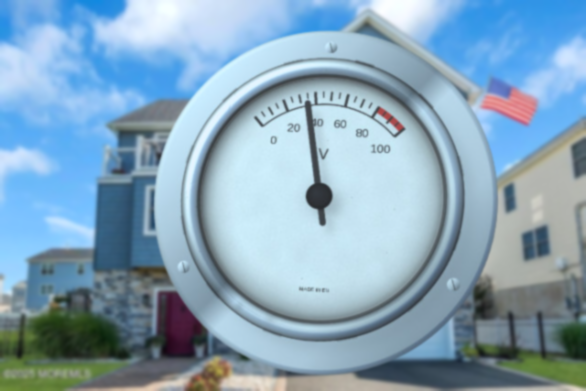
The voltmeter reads **35** V
